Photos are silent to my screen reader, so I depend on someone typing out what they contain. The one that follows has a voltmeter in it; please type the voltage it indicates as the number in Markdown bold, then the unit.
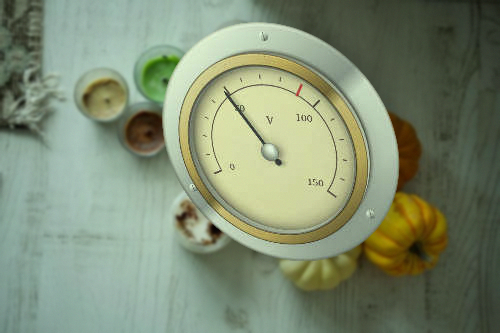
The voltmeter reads **50** V
